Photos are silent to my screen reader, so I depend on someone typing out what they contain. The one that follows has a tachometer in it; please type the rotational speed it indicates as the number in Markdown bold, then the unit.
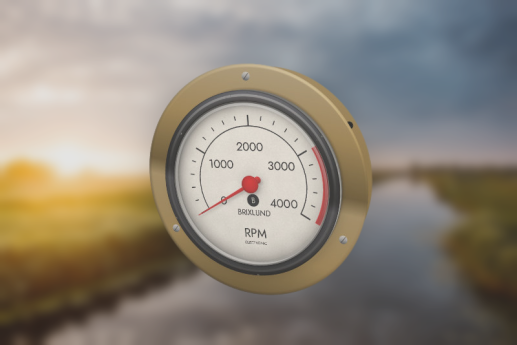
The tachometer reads **0** rpm
